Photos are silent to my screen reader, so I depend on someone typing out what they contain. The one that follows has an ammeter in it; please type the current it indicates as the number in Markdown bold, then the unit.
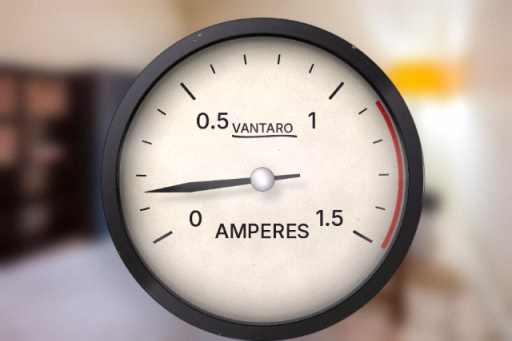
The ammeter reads **0.15** A
